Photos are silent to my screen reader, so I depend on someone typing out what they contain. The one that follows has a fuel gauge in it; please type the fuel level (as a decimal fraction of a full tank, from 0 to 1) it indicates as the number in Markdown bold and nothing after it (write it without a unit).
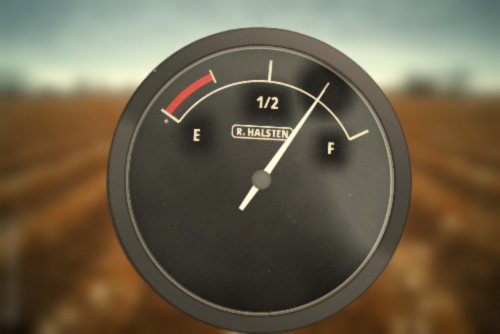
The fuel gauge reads **0.75**
